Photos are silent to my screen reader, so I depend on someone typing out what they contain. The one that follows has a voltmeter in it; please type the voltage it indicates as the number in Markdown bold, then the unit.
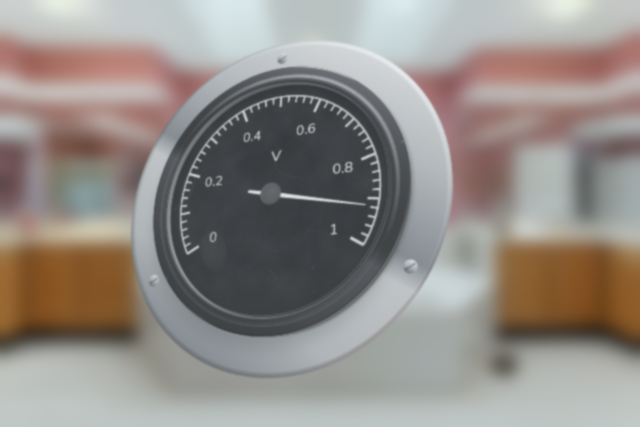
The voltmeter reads **0.92** V
